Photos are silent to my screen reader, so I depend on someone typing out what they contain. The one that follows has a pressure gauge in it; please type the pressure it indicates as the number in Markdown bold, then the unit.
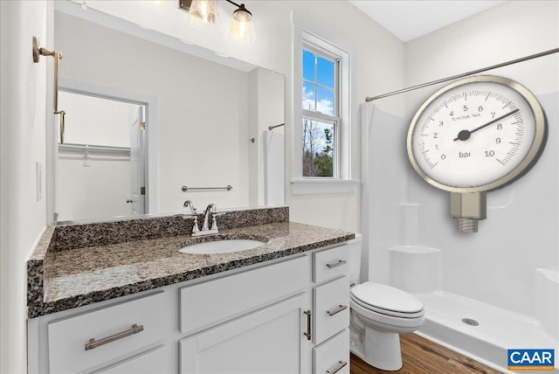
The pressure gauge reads **7.5** bar
